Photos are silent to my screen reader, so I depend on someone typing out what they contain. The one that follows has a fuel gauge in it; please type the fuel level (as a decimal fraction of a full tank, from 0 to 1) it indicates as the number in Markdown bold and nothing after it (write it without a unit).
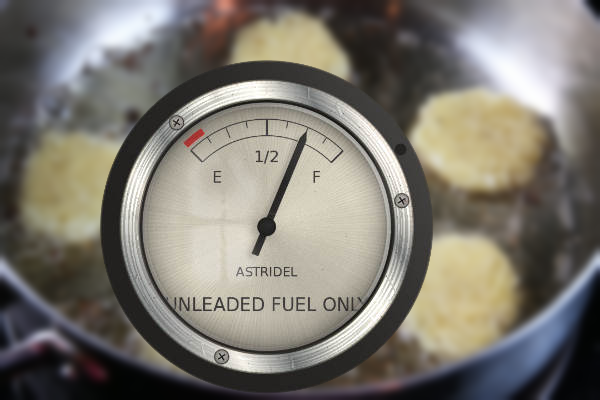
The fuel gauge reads **0.75**
